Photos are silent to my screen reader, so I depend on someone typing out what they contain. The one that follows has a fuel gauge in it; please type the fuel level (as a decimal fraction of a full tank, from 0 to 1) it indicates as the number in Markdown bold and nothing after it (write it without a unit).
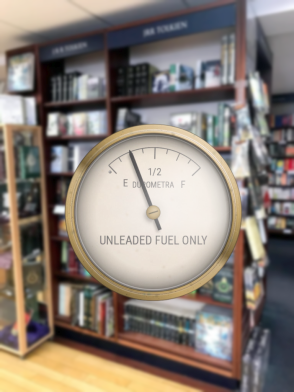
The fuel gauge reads **0.25**
